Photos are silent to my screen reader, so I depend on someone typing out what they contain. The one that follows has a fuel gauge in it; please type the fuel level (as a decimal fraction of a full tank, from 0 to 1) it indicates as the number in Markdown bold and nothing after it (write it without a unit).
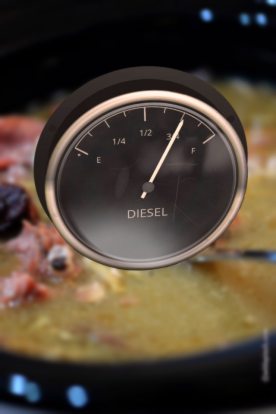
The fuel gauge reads **0.75**
